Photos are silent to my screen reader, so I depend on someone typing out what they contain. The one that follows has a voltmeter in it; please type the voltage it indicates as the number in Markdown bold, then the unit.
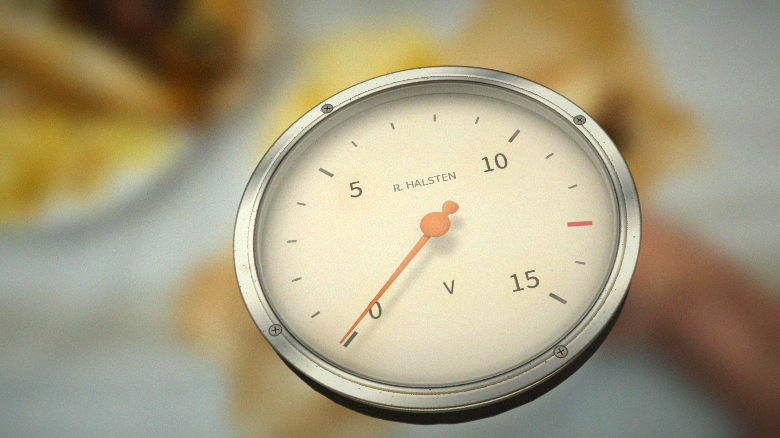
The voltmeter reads **0** V
